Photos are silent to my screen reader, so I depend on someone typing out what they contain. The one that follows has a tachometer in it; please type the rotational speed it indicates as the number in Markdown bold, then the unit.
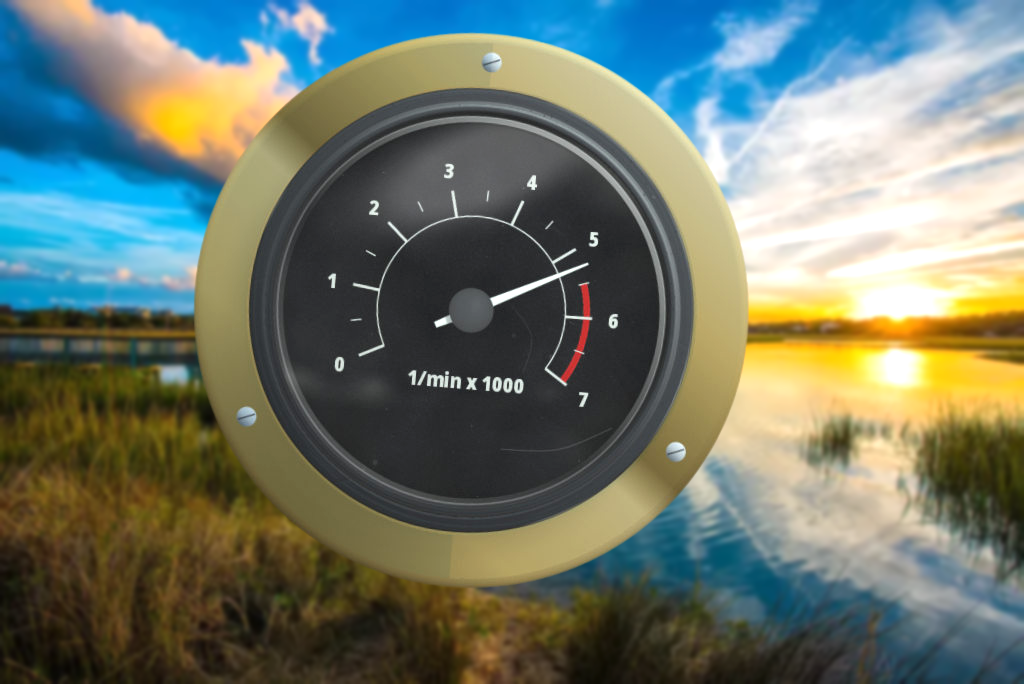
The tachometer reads **5250** rpm
